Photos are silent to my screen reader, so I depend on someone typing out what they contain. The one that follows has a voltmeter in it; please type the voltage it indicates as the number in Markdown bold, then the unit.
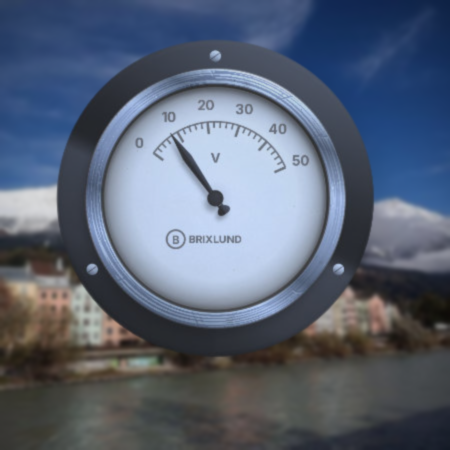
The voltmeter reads **8** V
